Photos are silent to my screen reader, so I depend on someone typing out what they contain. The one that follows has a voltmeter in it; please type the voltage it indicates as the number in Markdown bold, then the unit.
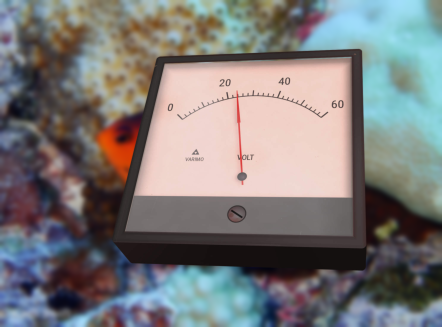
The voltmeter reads **24** V
